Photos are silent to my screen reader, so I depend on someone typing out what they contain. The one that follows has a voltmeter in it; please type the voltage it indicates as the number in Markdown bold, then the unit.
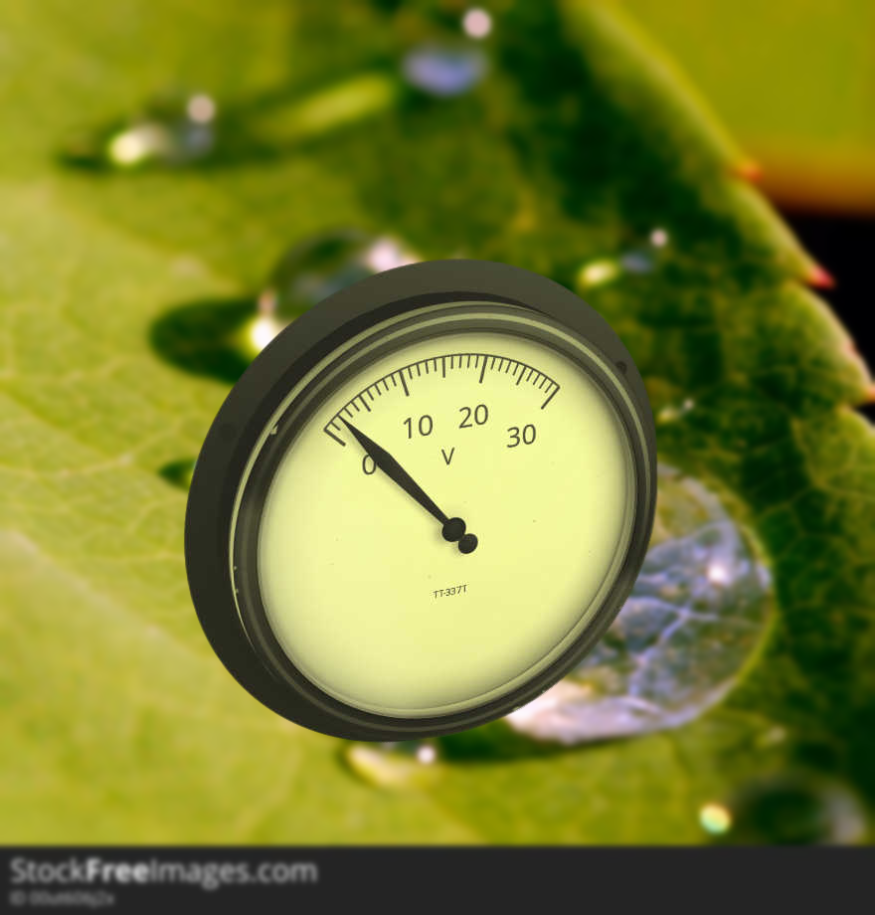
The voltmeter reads **2** V
